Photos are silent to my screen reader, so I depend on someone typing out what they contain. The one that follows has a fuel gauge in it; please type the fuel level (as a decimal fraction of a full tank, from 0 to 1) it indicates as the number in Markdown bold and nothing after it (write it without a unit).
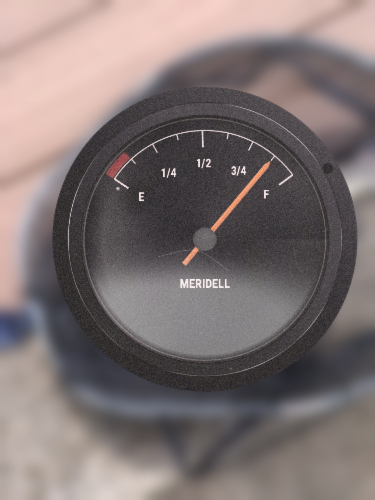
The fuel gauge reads **0.875**
